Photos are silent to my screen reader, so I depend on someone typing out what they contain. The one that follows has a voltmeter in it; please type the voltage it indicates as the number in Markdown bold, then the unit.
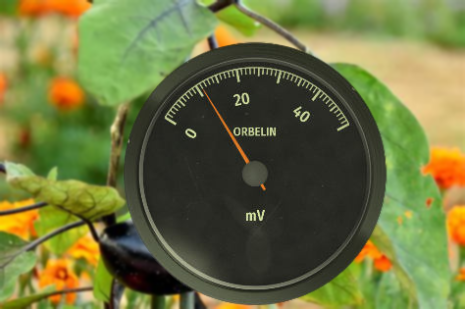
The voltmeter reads **11** mV
